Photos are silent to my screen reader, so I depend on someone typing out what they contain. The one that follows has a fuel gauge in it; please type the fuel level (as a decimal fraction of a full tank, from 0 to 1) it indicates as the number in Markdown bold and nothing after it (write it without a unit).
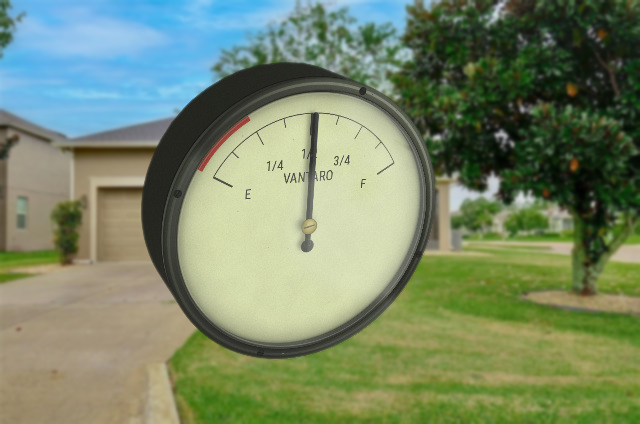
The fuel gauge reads **0.5**
